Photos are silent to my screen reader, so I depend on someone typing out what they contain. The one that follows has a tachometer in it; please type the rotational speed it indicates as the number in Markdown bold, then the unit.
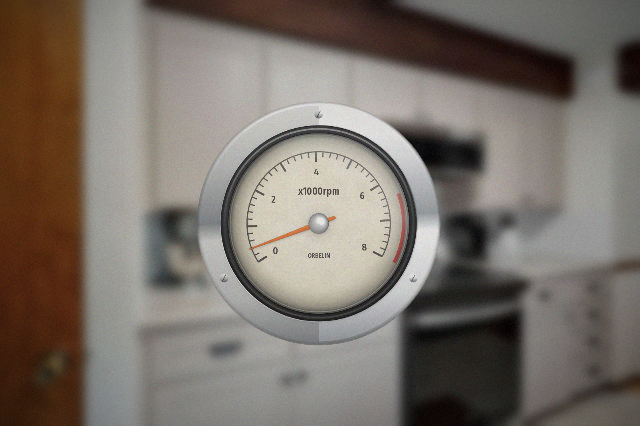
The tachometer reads **400** rpm
